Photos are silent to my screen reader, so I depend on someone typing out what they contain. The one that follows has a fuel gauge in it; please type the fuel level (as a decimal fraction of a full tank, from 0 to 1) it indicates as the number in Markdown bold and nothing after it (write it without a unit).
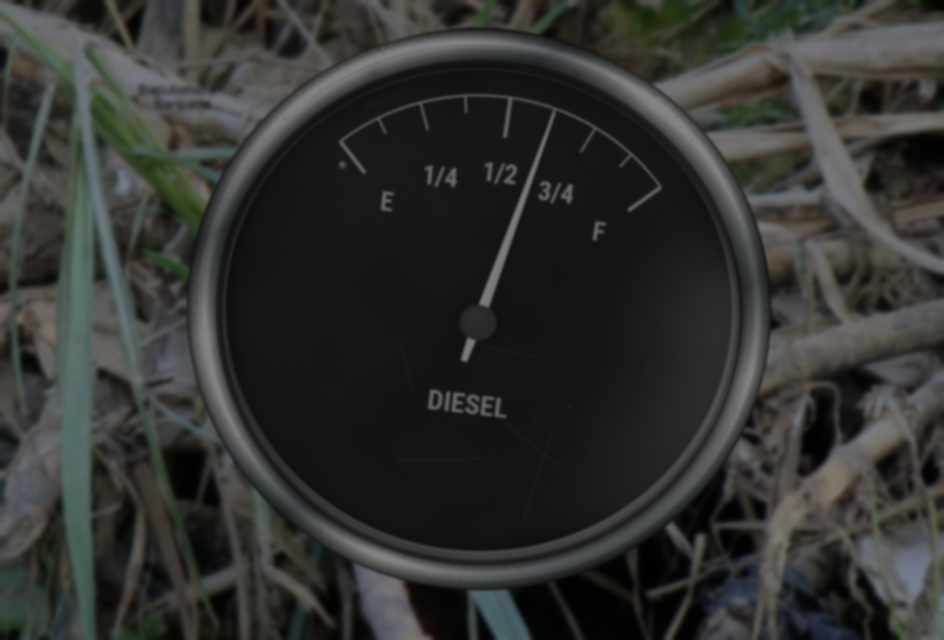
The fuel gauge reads **0.625**
